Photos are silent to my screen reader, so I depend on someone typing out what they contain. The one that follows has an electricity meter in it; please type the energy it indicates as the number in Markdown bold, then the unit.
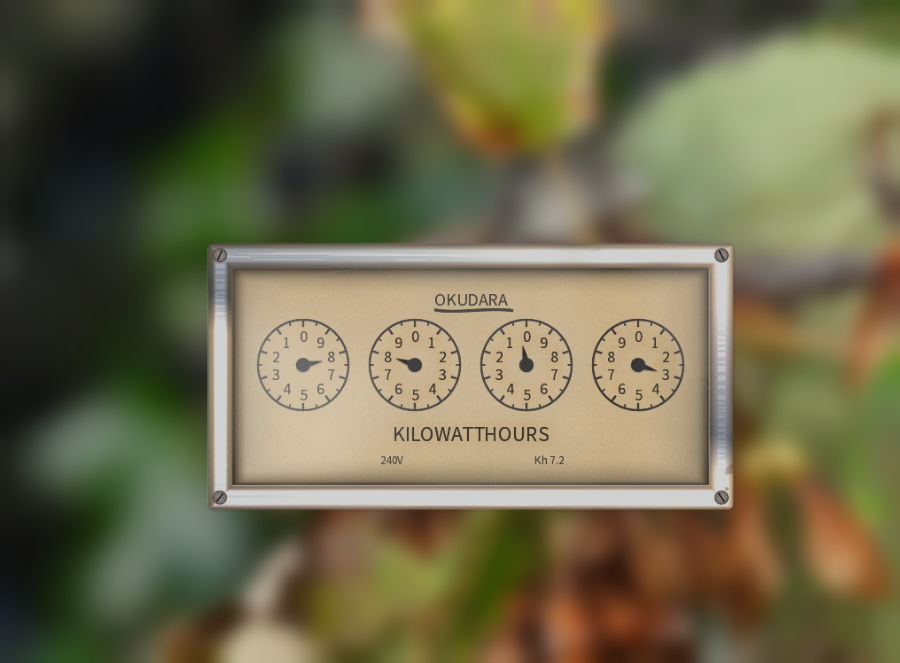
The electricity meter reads **7803** kWh
